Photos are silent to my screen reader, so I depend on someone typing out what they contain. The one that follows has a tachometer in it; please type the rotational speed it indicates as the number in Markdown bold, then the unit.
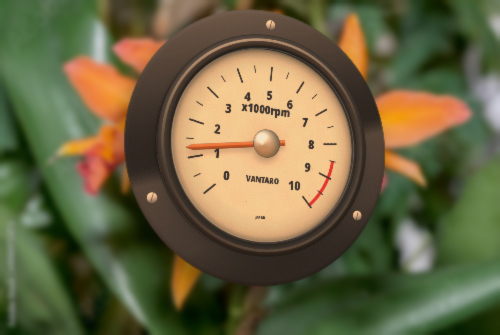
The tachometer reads **1250** rpm
